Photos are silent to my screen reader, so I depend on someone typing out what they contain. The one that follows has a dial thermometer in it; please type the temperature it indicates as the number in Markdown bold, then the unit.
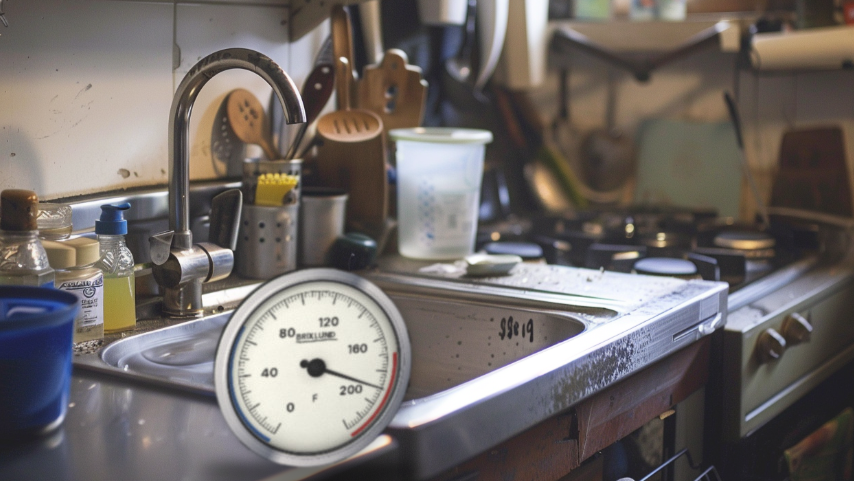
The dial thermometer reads **190** °F
